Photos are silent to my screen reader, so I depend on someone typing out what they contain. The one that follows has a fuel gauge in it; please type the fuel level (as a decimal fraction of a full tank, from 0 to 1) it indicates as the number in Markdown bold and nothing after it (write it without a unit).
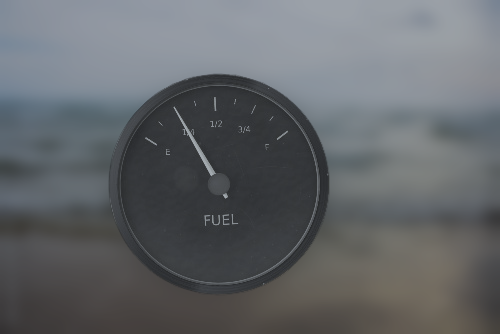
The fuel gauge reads **0.25**
